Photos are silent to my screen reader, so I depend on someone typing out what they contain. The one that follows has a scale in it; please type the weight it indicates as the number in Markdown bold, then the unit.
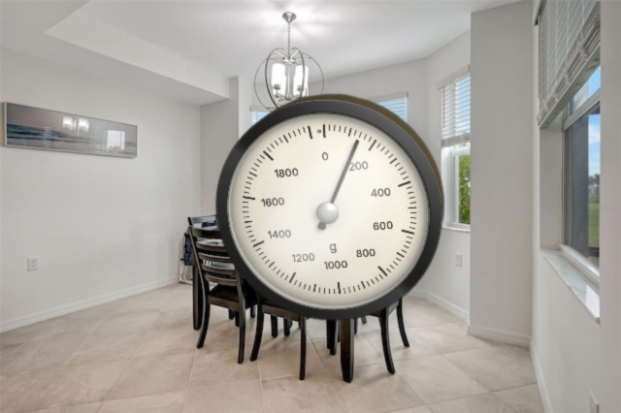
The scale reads **140** g
